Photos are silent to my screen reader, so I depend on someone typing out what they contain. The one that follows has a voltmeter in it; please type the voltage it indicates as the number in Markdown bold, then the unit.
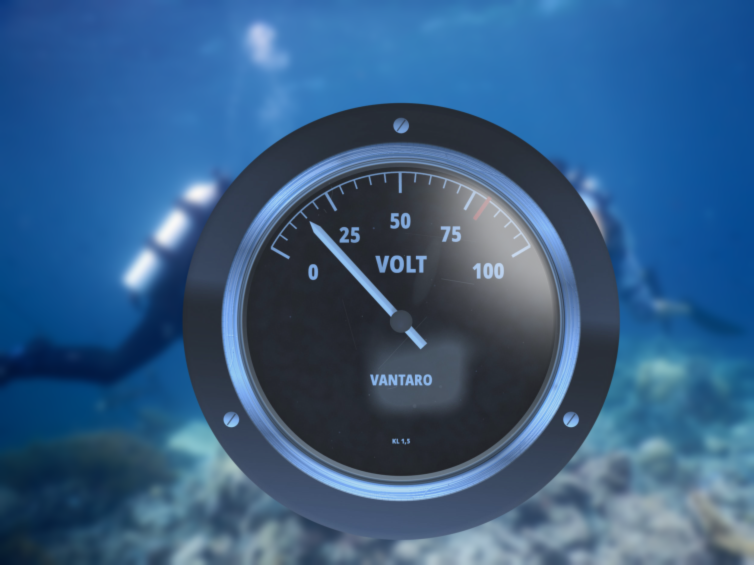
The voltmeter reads **15** V
